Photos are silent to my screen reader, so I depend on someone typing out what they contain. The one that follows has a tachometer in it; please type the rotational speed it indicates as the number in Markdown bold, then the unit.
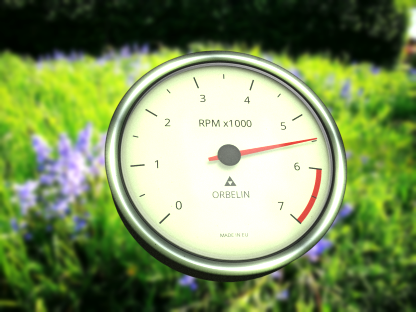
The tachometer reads **5500** rpm
